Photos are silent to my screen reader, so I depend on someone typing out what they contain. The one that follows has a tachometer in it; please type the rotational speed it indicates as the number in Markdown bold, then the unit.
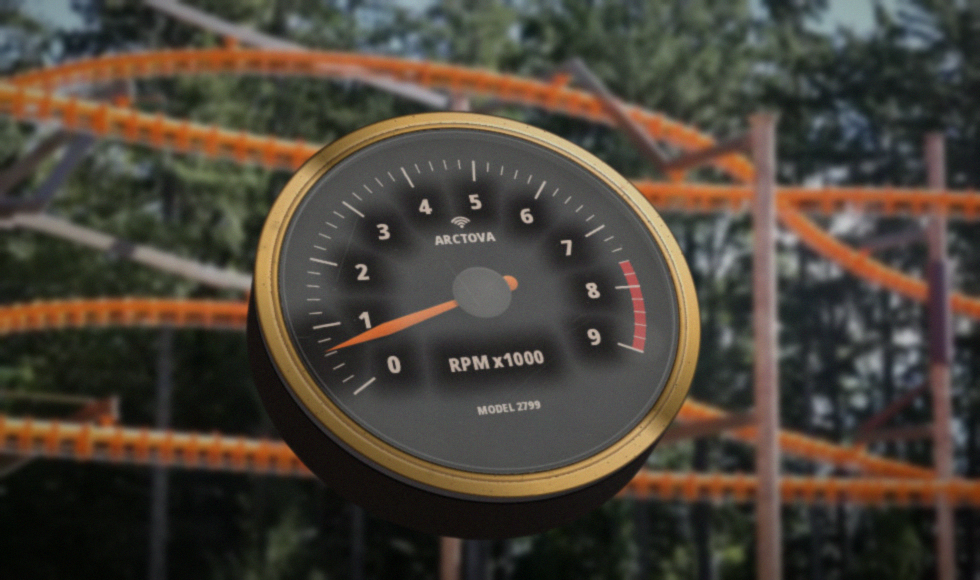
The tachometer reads **600** rpm
